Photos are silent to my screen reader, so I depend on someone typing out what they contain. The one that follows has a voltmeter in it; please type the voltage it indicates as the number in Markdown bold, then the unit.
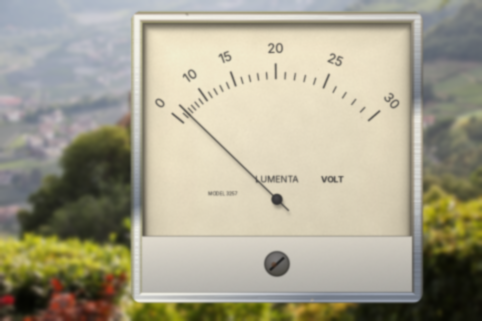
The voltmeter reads **5** V
